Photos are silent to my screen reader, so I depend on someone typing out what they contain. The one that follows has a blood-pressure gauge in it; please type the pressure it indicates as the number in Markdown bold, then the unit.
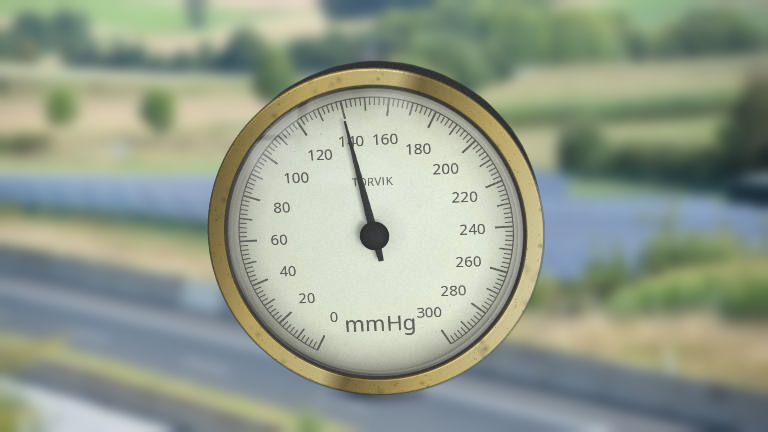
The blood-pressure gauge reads **140** mmHg
